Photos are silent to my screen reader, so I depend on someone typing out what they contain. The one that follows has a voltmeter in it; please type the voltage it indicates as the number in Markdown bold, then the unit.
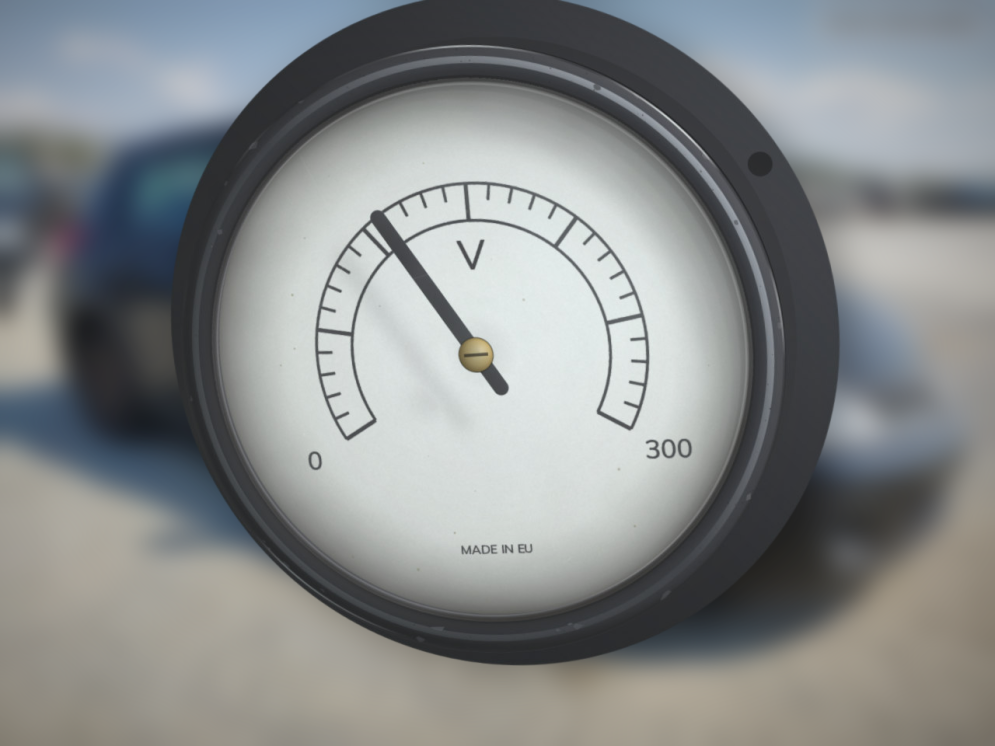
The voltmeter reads **110** V
